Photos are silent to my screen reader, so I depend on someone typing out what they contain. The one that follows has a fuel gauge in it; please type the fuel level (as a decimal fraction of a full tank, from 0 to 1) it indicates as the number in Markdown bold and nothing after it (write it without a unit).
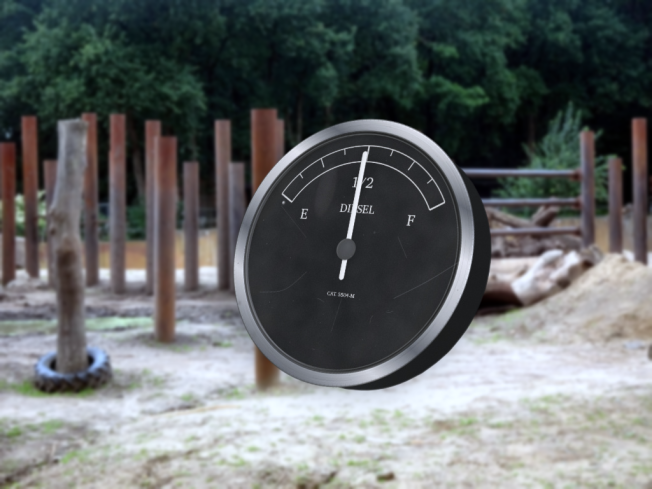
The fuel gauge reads **0.5**
